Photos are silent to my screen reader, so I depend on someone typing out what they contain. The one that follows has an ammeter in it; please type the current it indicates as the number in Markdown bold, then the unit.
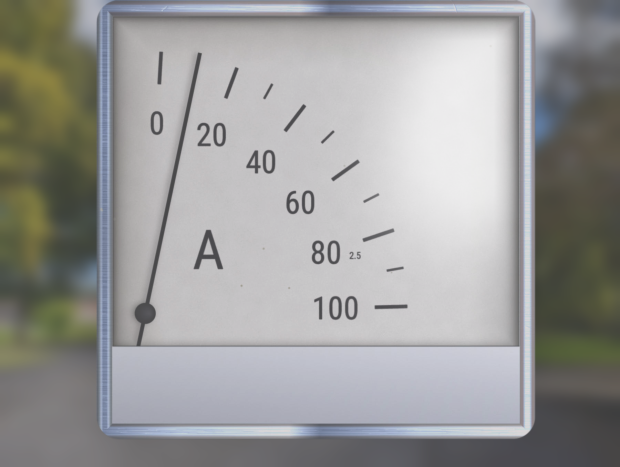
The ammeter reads **10** A
